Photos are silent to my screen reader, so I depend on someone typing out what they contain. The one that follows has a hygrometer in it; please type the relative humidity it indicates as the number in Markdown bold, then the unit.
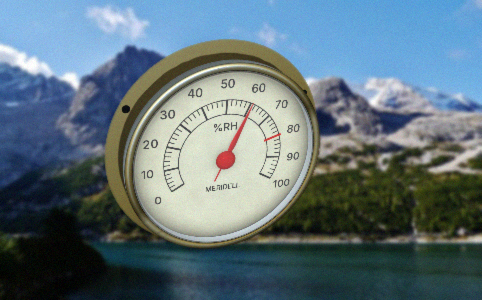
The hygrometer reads **60** %
